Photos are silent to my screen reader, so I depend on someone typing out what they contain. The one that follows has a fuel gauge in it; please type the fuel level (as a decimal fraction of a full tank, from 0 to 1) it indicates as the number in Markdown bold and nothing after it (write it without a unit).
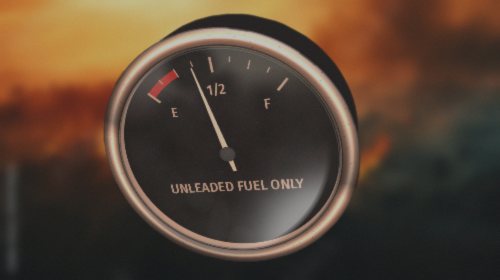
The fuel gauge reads **0.375**
